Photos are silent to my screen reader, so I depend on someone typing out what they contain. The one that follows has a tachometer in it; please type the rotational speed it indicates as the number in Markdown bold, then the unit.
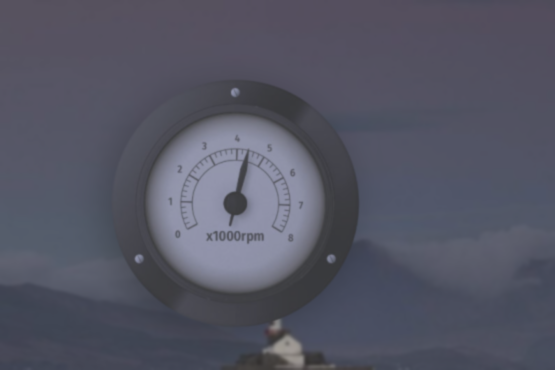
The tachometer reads **4400** rpm
